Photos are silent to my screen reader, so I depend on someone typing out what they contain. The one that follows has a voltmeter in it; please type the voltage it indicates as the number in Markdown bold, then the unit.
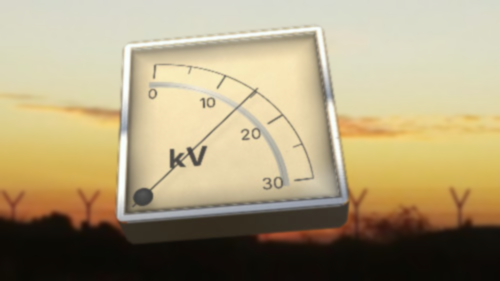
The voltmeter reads **15** kV
